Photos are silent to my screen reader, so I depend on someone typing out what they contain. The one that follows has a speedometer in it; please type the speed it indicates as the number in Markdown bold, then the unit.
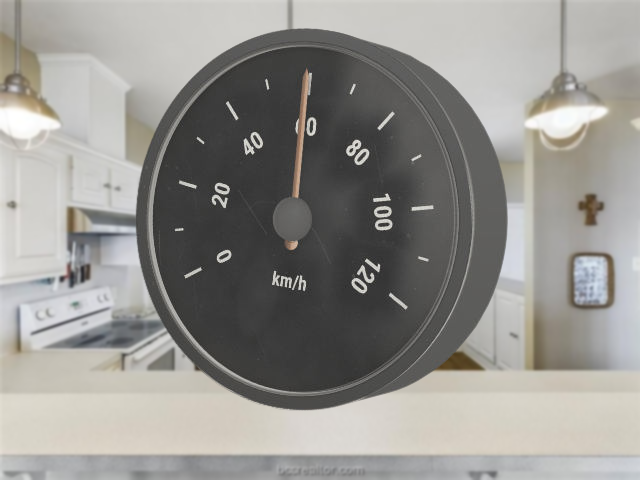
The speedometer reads **60** km/h
